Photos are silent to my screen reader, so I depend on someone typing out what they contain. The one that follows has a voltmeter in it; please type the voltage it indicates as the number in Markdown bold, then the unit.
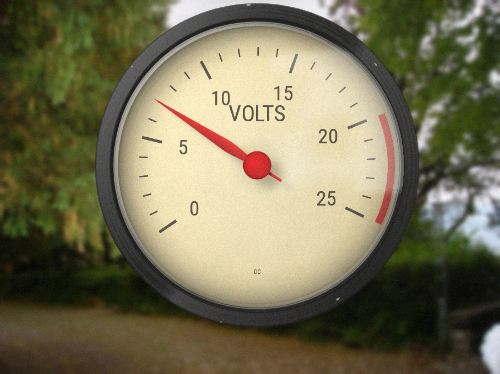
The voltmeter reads **7** V
